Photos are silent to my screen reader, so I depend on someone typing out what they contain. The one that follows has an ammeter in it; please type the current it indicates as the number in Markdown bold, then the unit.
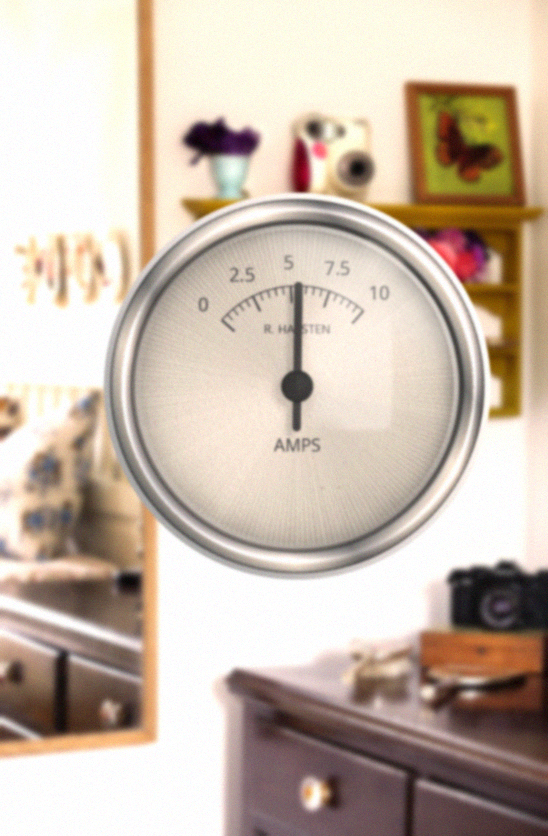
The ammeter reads **5.5** A
